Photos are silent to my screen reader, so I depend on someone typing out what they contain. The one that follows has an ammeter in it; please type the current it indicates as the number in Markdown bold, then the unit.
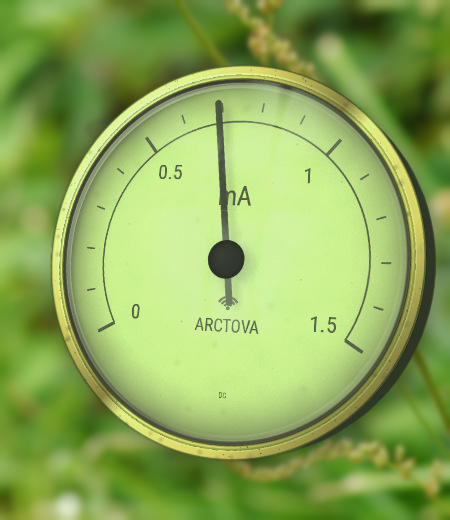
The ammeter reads **0.7** mA
